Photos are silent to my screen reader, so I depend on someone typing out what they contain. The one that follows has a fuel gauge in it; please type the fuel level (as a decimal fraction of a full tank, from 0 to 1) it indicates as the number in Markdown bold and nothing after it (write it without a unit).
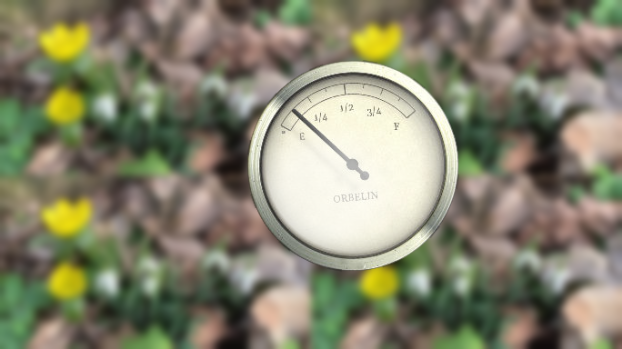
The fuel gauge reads **0.125**
